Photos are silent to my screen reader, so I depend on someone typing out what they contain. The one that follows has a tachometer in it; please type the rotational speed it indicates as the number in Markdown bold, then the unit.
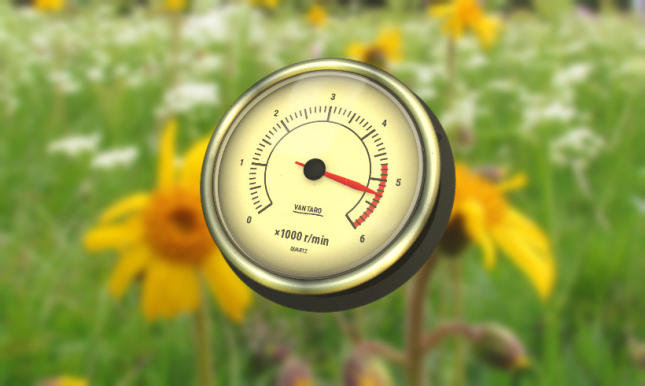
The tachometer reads **5300** rpm
